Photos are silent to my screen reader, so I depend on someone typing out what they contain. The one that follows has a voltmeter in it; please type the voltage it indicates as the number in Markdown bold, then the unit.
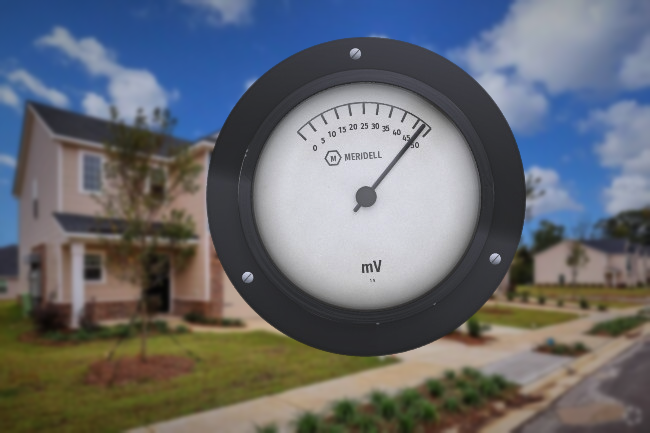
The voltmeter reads **47.5** mV
